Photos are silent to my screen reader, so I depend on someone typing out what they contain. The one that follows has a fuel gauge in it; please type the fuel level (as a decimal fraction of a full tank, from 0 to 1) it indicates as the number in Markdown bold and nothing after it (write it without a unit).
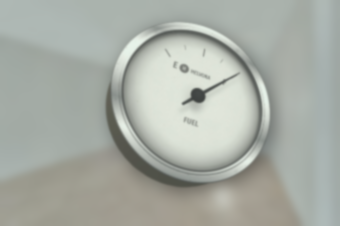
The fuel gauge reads **1**
